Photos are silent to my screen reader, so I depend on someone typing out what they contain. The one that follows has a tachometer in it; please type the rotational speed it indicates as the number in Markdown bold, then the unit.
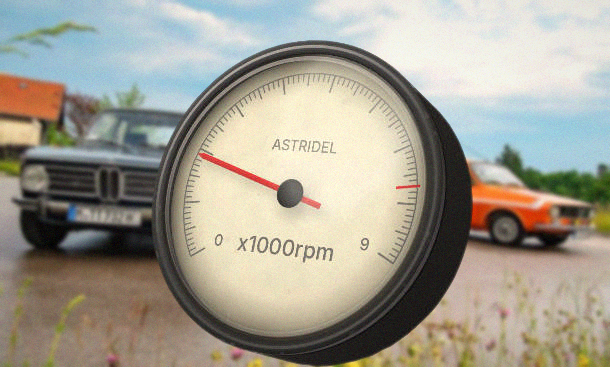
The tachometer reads **1900** rpm
